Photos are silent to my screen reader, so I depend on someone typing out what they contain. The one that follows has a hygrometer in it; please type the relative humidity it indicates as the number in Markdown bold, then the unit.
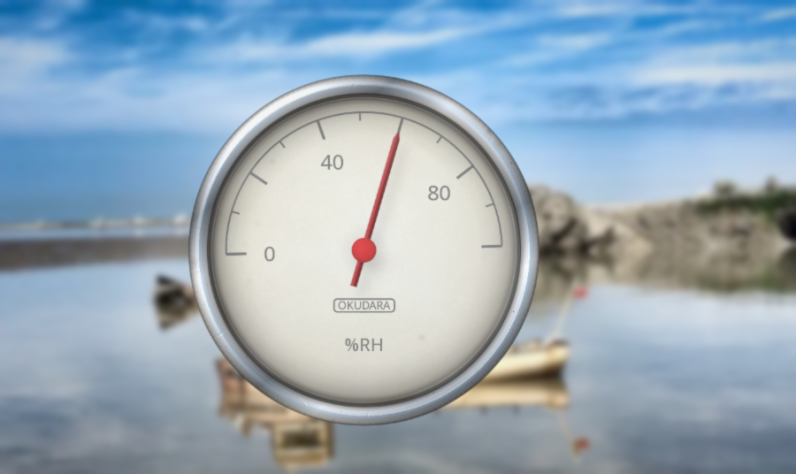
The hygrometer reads **60** %
